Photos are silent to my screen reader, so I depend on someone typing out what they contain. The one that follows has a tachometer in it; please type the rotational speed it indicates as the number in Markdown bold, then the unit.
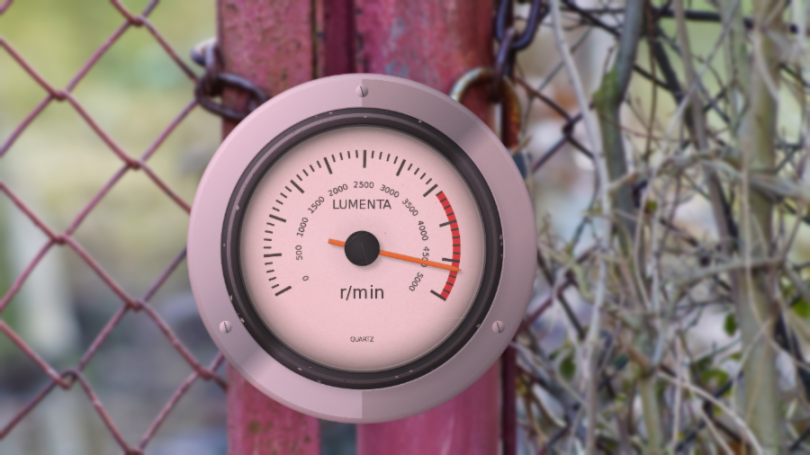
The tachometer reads **4600** rpm
